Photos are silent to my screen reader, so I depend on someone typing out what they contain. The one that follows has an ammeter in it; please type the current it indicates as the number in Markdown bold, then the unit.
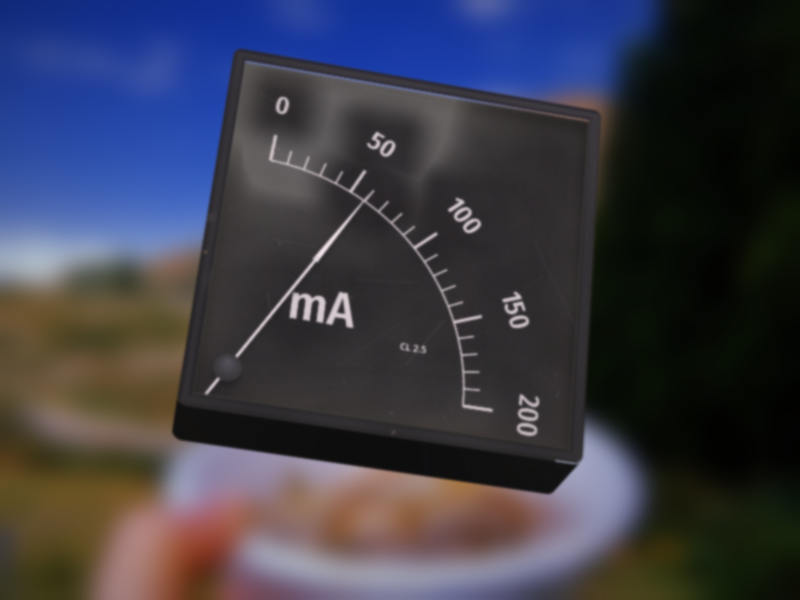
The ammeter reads **60** mA
